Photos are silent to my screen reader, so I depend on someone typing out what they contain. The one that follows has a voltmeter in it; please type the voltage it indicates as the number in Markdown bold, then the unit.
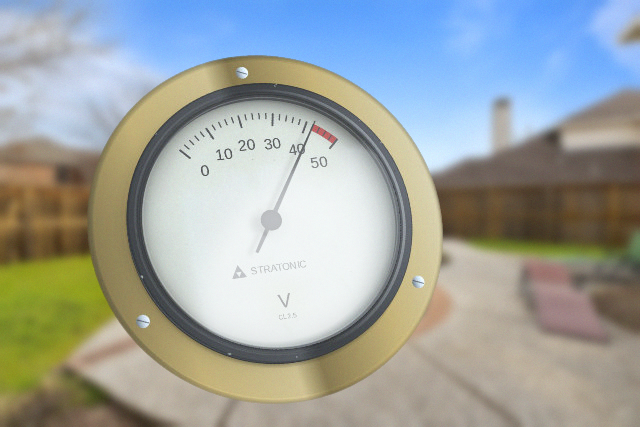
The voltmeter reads **42** V
